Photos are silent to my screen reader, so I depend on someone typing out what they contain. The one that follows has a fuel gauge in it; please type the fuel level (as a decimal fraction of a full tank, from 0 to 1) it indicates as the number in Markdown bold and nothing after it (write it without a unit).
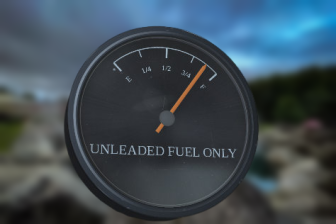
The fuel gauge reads **0.875**
